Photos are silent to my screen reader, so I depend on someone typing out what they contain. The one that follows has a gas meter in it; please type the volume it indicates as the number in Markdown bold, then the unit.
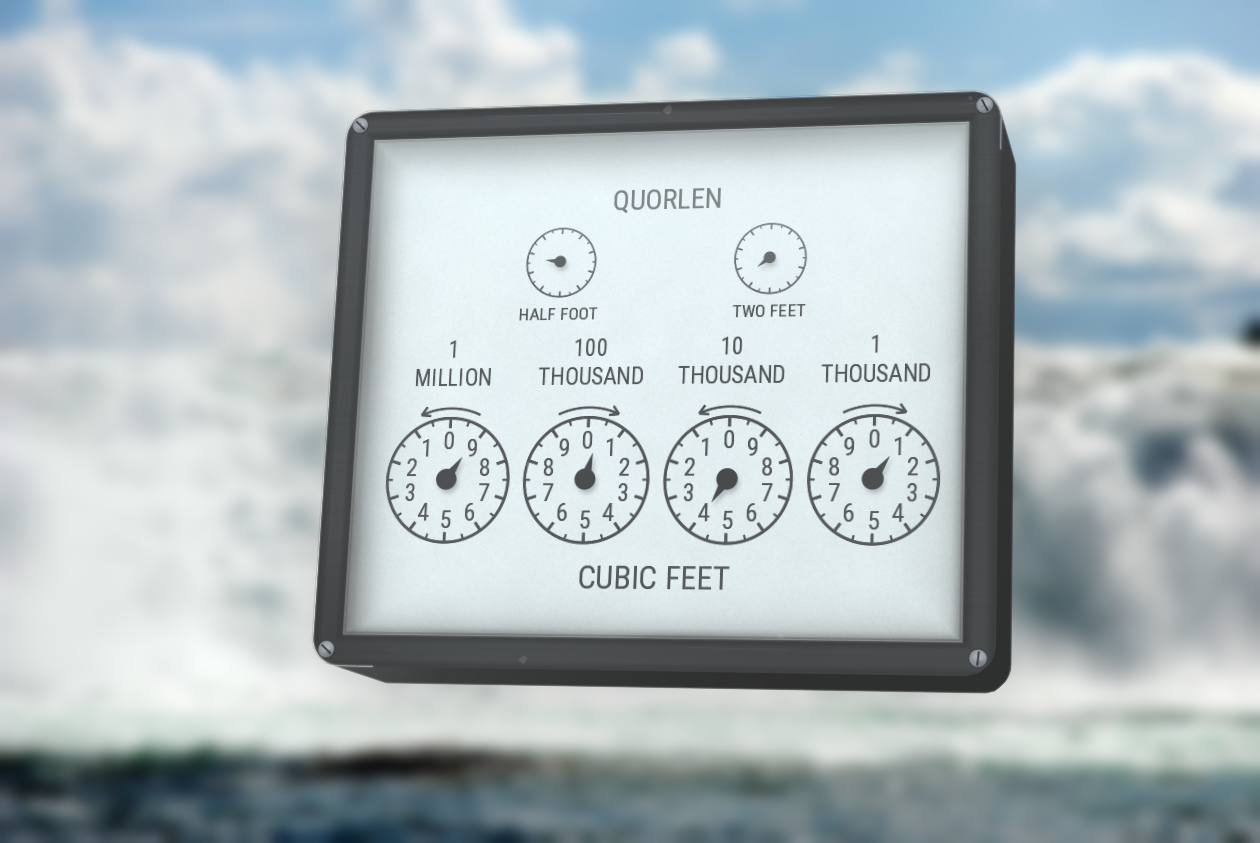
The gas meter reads **904100** ft³
